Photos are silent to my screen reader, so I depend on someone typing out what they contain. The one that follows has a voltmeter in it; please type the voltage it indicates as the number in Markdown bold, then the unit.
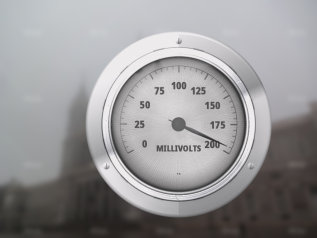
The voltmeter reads **195** mV
